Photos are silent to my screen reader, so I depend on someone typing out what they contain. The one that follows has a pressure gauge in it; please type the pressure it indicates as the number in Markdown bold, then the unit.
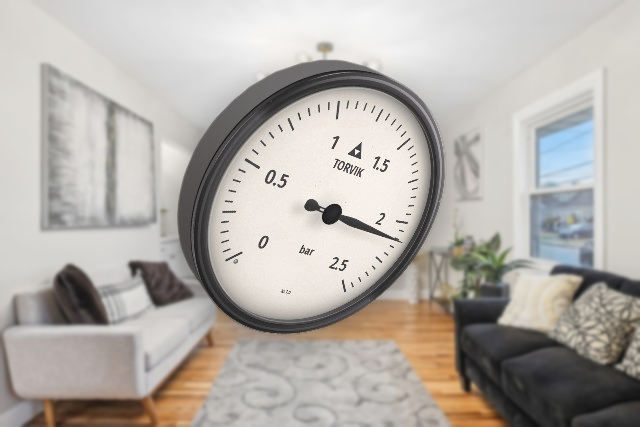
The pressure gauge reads **2.1** bar
